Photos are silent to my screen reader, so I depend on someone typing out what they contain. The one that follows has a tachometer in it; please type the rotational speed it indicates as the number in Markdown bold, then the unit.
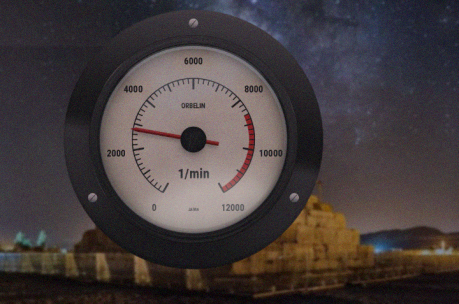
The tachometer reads **2800** rpm
